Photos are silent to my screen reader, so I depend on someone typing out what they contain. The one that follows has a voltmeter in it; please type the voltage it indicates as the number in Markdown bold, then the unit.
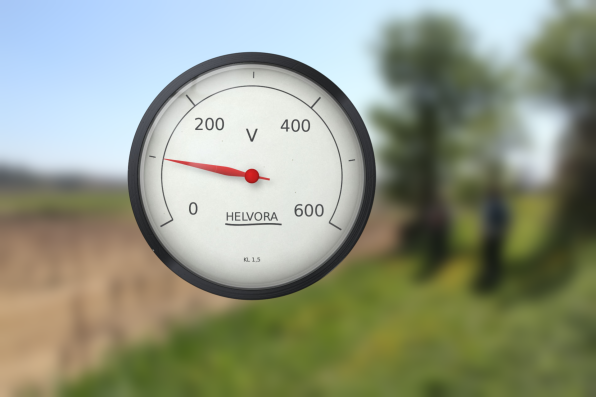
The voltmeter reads **100** V
